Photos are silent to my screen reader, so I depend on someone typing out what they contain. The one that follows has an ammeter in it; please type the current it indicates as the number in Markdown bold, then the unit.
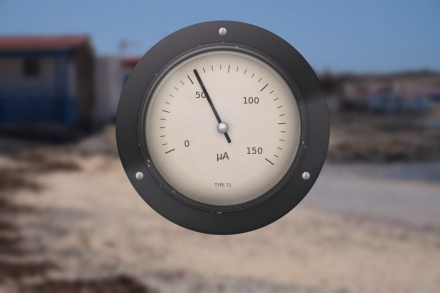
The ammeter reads **55** µA
